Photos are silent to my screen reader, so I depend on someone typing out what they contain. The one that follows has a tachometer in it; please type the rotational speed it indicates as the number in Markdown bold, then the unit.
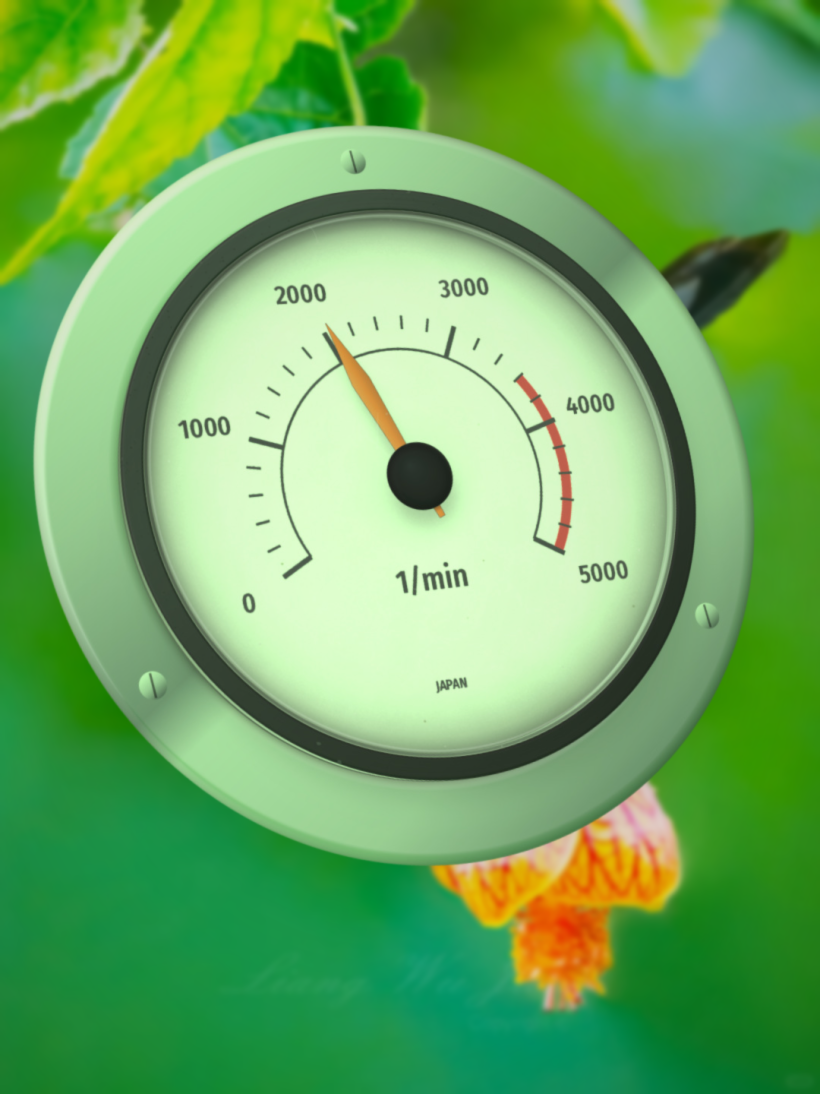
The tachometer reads **2000** rpm
